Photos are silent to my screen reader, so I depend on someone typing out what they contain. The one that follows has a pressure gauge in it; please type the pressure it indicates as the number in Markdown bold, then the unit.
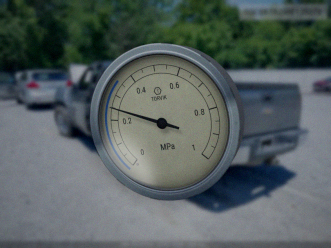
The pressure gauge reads **0.25** MPa
